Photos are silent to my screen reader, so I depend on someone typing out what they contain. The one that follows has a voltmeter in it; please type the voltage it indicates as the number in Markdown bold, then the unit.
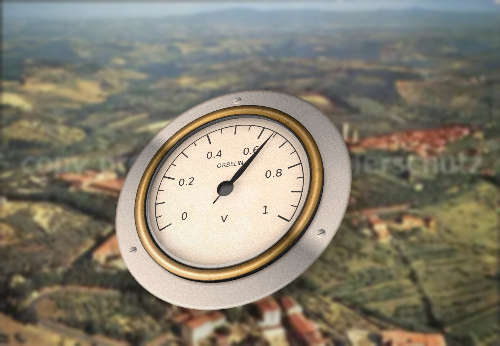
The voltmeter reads **0.65** V
